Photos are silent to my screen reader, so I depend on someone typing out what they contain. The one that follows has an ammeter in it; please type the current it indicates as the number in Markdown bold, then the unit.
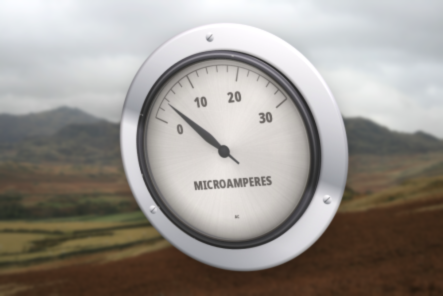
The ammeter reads **4** µA
